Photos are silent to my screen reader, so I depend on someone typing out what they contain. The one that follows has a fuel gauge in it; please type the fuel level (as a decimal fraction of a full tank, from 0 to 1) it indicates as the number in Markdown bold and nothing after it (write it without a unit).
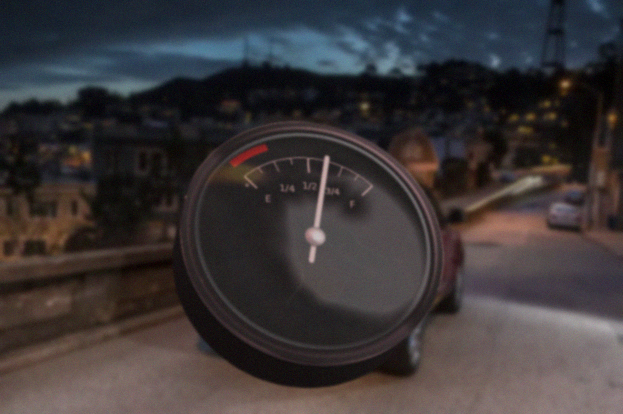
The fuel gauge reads **0.625**
